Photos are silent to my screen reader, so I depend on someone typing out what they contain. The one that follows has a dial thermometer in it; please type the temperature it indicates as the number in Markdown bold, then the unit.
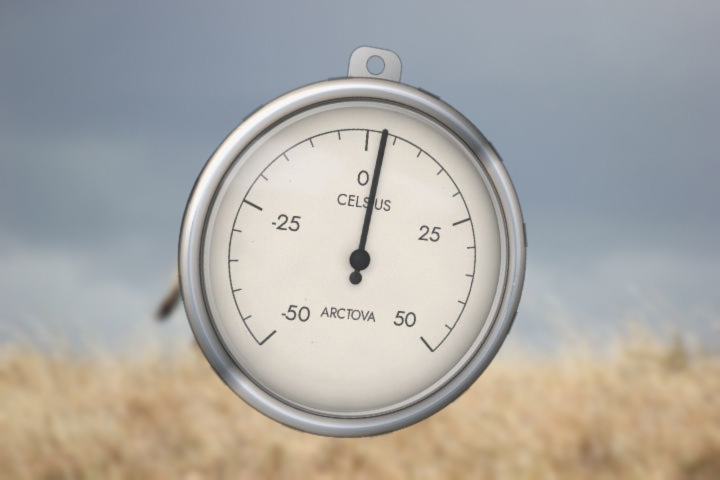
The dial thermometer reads **2.5** °C
